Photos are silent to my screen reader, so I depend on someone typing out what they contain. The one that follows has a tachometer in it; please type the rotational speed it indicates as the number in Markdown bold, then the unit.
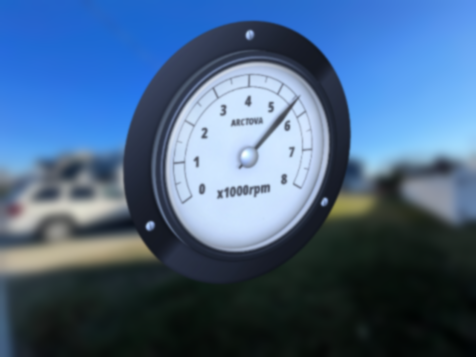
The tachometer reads **5500** rpm
